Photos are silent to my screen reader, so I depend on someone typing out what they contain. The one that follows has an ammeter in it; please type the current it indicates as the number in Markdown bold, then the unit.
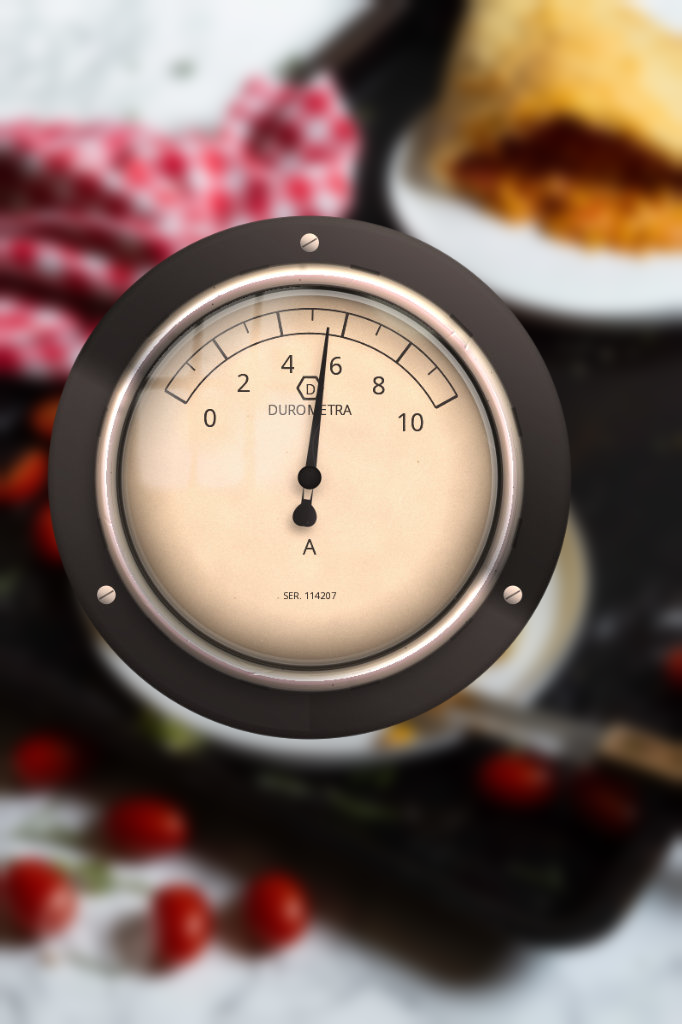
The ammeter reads **5.5** A
